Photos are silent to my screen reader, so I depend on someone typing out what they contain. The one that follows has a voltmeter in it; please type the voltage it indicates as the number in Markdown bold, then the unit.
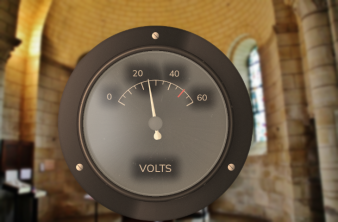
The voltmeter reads **25** V
